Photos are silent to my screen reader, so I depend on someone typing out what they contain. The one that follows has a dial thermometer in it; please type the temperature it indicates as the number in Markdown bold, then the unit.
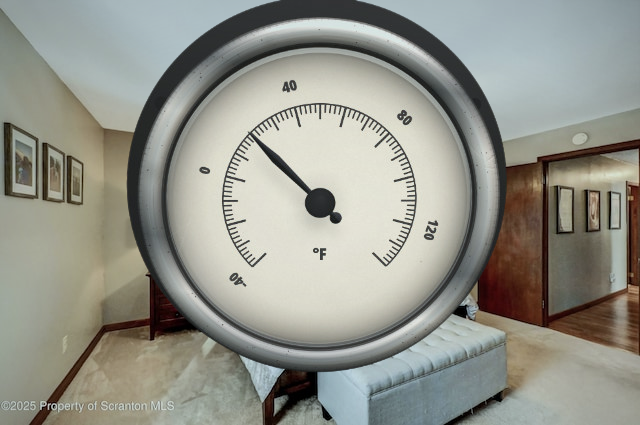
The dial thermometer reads **20** °F
